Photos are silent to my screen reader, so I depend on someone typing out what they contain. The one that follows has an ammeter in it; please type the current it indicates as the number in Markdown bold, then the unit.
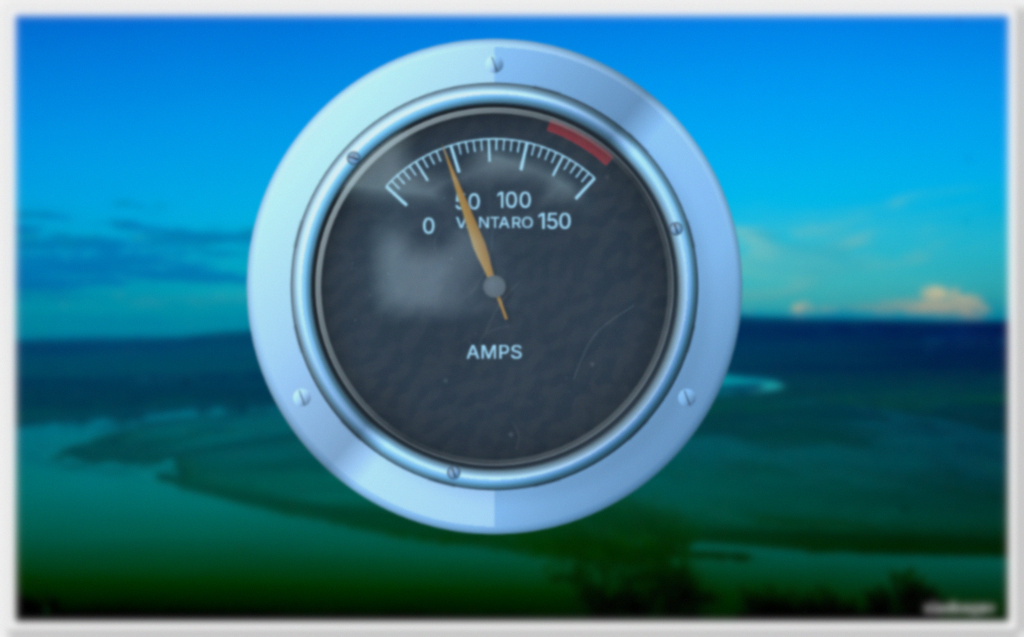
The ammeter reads **45** A
